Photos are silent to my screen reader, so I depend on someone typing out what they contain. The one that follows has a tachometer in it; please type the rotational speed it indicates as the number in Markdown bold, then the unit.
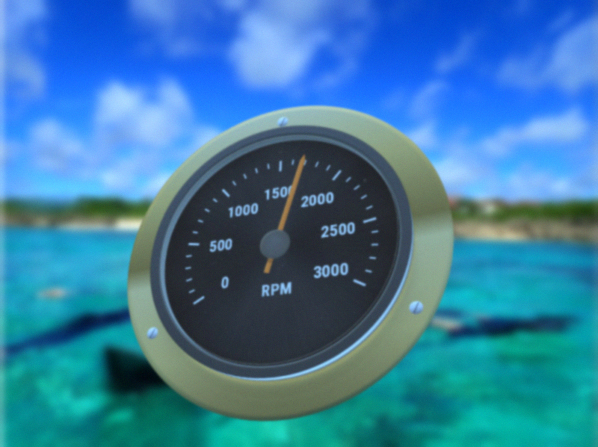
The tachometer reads **1700** rpm
